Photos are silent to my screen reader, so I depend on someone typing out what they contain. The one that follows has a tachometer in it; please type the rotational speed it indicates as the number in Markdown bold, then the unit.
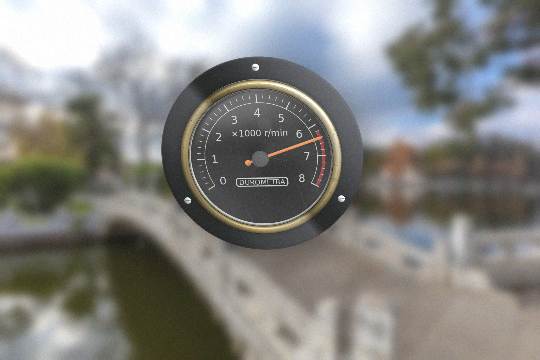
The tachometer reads **6400** rpm
